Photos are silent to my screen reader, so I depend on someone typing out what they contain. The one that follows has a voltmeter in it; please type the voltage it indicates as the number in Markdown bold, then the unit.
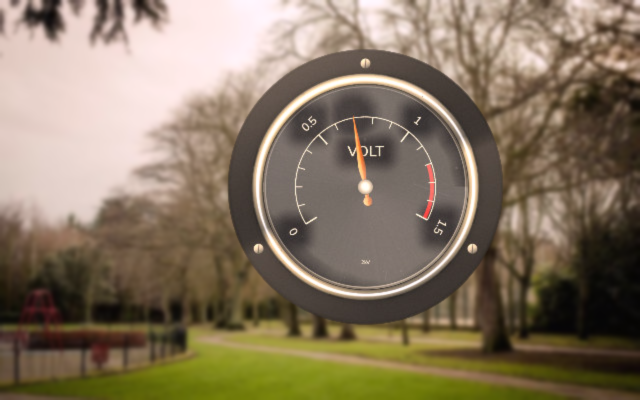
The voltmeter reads **0.7** V
